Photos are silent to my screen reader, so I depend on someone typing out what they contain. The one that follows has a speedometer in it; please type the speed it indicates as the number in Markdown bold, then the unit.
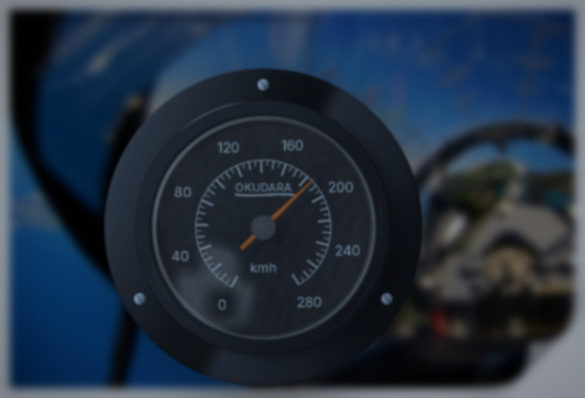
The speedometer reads **185** km/h
